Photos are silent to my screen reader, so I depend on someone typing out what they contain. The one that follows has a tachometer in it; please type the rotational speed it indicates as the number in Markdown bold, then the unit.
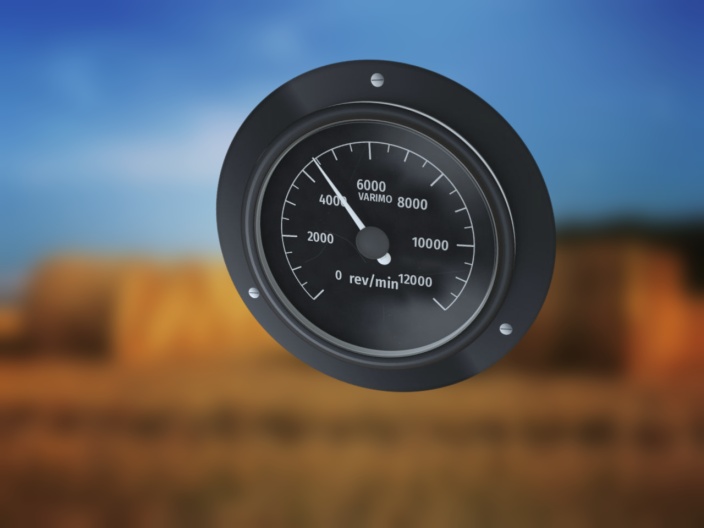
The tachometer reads **4500** rpm
